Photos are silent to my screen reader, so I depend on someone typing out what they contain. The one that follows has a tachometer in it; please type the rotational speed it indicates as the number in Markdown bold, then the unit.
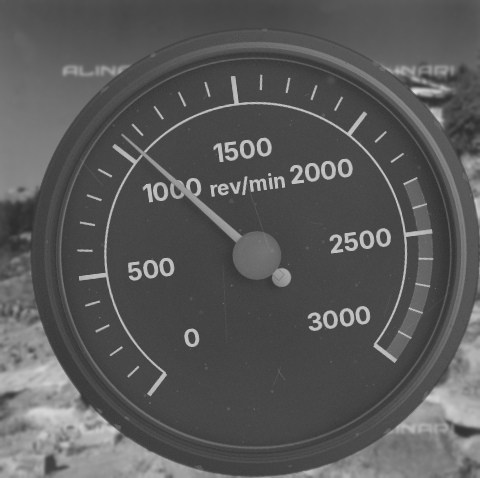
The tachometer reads **1050** rpm
